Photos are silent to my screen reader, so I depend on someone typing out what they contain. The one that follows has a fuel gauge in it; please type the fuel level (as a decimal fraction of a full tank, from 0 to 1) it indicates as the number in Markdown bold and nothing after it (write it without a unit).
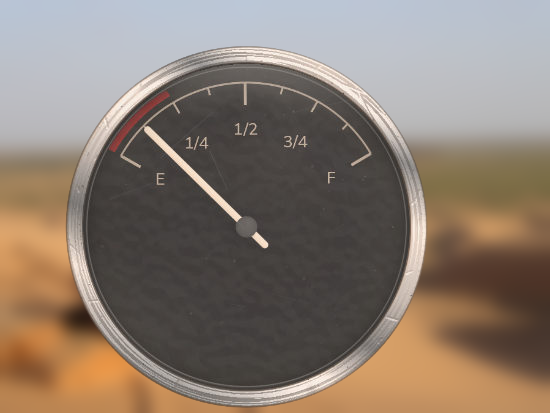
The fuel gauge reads **0.125**
